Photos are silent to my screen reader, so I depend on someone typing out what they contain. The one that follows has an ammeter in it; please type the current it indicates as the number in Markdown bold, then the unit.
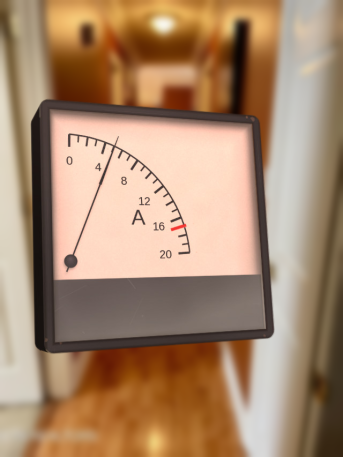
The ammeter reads **5** A
